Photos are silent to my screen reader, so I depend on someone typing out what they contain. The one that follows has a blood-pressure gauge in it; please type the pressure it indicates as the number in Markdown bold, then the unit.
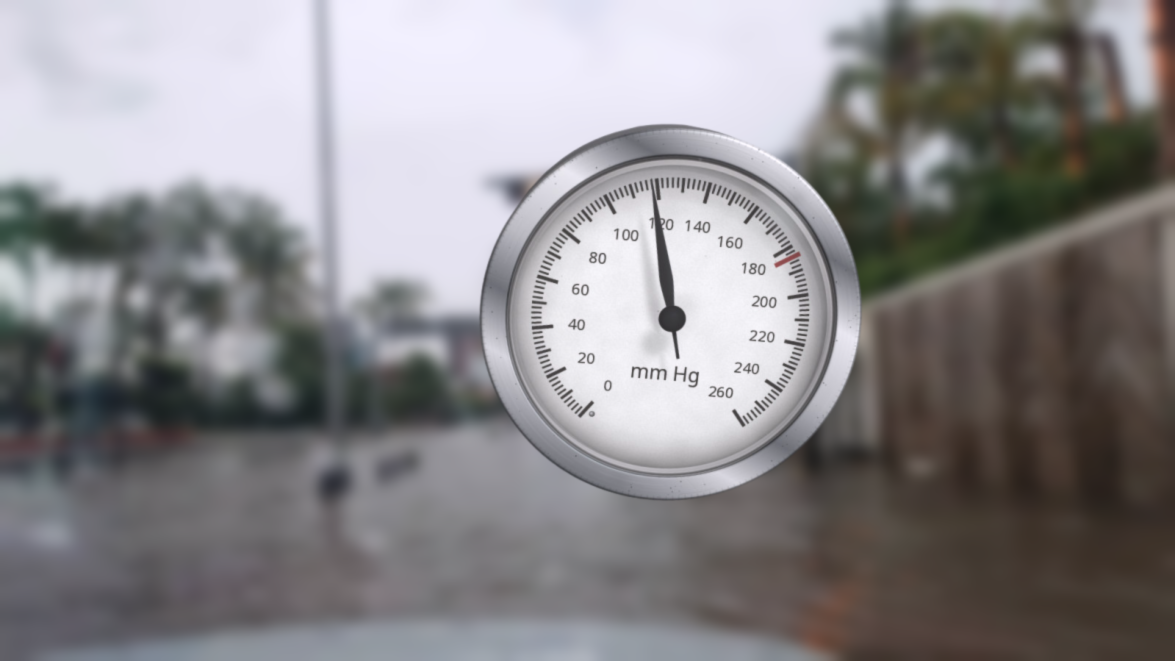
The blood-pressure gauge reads **118** mmHg
